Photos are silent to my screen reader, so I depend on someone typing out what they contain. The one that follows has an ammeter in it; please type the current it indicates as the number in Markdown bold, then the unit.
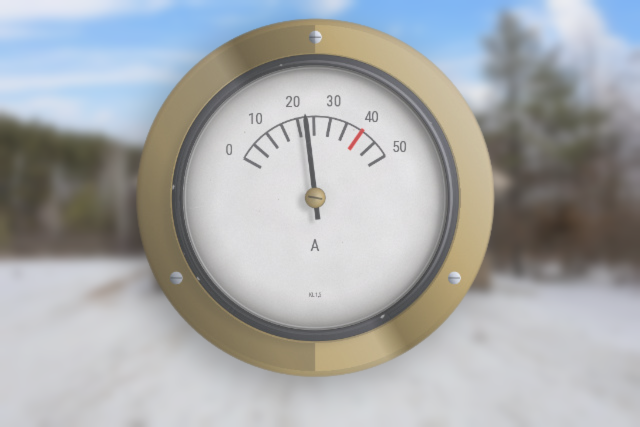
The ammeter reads **22.5** A
